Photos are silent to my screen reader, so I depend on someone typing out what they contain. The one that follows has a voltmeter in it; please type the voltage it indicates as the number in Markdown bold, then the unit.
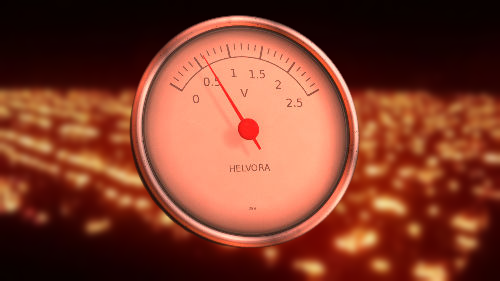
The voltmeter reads **0.6** V
